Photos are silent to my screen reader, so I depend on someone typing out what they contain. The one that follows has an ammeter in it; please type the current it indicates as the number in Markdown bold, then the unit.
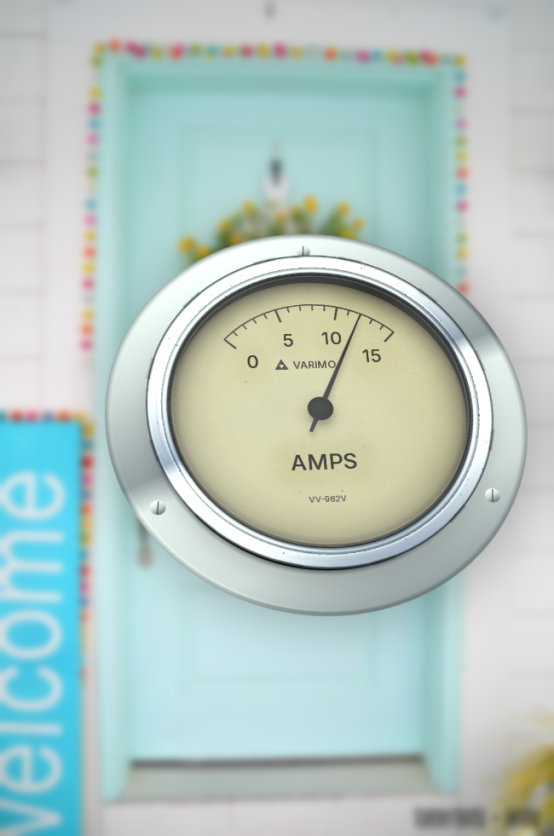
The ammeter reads **12** A
